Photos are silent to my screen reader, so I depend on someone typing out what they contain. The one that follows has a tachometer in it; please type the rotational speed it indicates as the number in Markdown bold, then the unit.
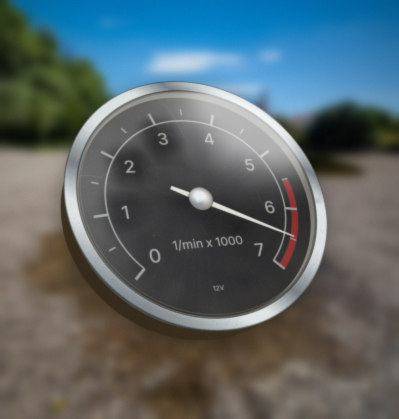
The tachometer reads **6500** rpm
